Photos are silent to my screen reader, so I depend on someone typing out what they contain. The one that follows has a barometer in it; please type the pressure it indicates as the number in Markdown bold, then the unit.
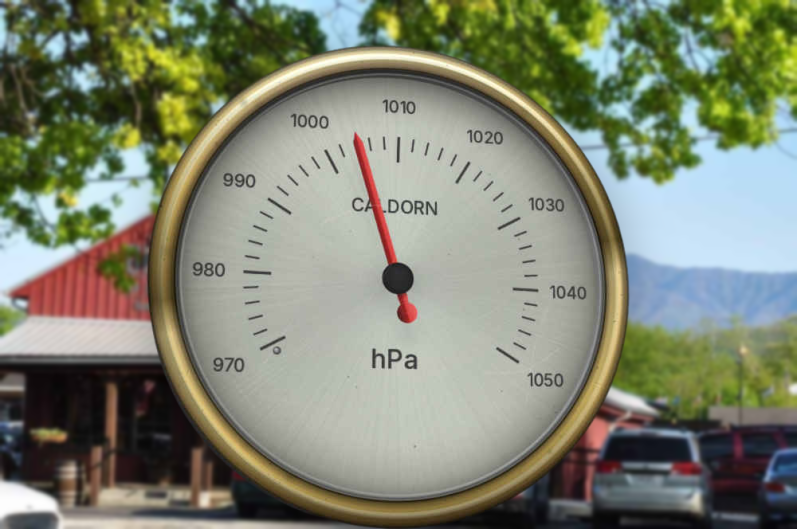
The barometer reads **1004** hPa
